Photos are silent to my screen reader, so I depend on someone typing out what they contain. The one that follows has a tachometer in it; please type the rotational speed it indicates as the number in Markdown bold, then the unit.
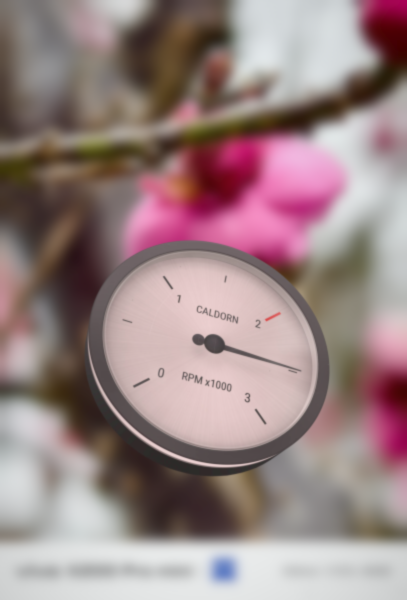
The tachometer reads **2500** rpm
